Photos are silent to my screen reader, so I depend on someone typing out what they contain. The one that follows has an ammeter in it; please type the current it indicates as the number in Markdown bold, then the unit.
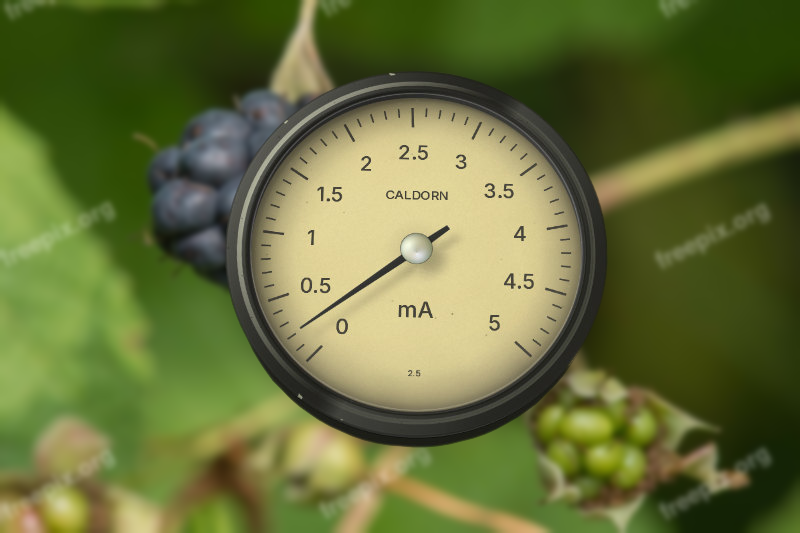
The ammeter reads **0.2** mA
